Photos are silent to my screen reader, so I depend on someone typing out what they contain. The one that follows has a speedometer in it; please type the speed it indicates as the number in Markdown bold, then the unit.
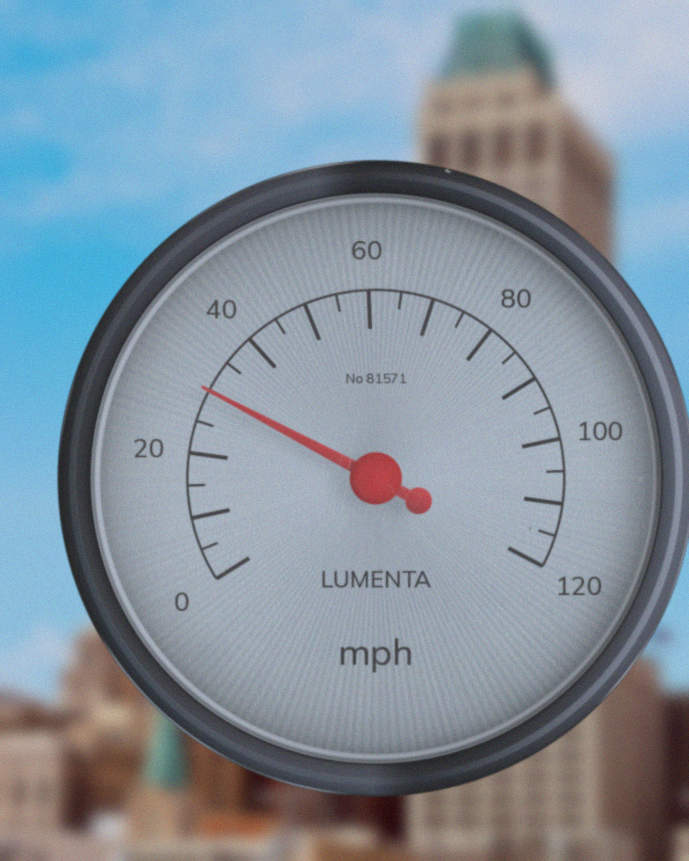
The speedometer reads **30** mph
